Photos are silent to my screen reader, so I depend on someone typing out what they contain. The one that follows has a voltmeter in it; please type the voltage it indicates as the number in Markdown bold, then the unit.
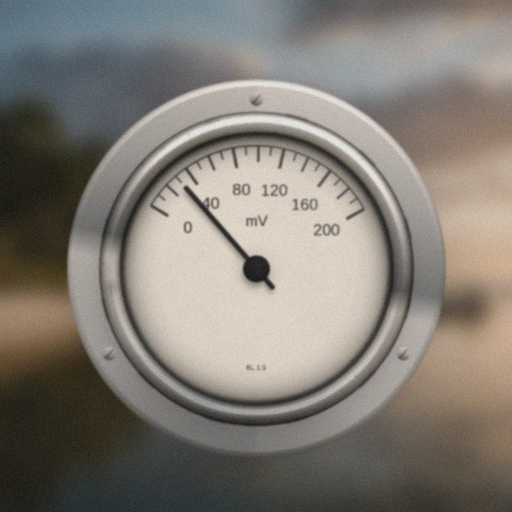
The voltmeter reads **30** mV
